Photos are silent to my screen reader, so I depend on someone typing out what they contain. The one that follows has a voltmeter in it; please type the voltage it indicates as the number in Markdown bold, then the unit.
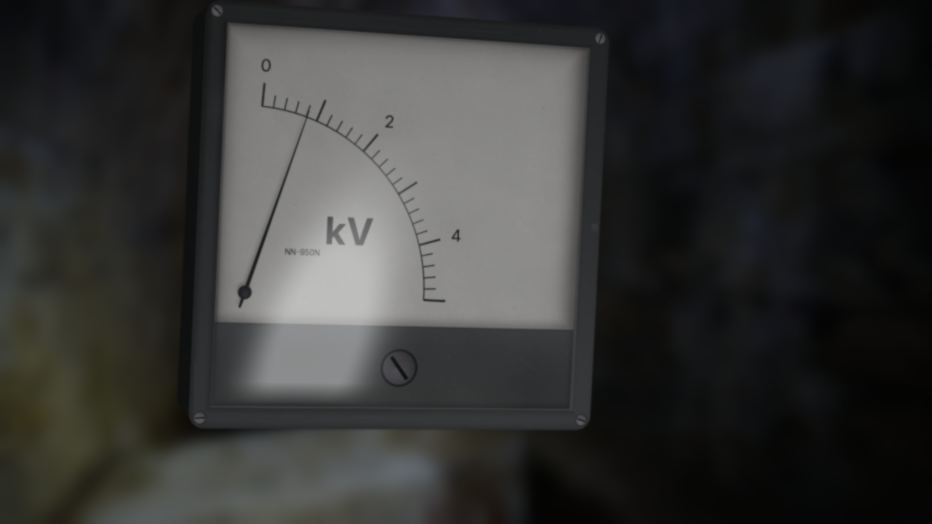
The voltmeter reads **0.8** kV
